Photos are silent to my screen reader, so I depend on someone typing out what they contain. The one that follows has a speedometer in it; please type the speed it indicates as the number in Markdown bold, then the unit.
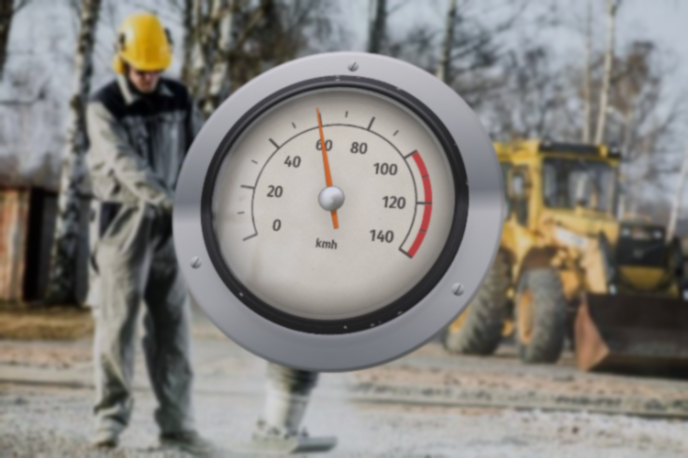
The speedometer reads **60** km/h
